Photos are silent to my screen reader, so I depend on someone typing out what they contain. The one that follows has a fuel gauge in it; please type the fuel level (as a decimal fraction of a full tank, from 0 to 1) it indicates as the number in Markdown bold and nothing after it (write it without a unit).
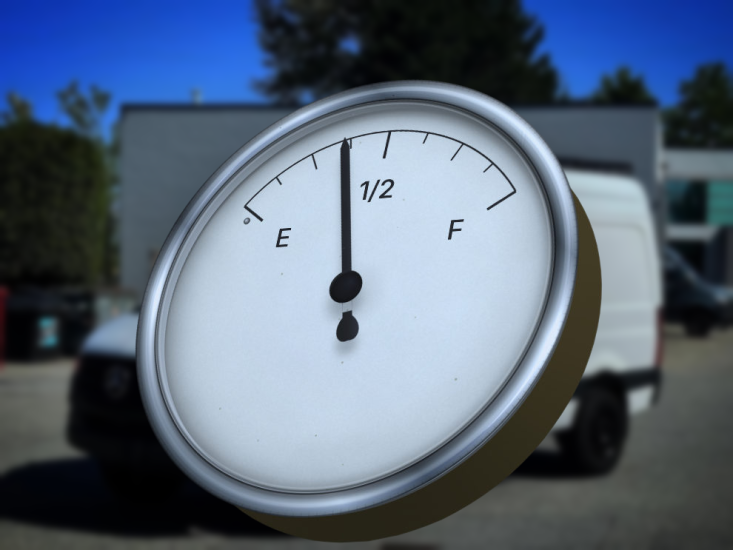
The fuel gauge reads **0.375**
